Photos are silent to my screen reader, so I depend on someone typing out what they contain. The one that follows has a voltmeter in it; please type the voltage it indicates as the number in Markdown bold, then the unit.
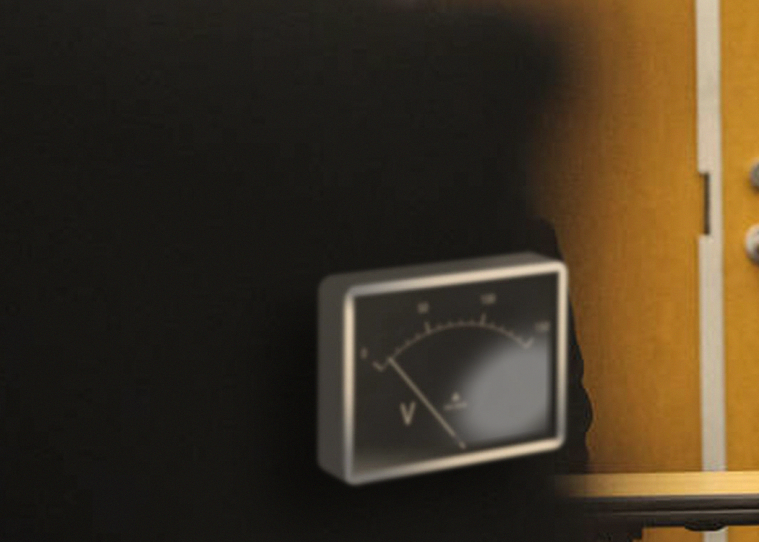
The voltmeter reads **10** V
